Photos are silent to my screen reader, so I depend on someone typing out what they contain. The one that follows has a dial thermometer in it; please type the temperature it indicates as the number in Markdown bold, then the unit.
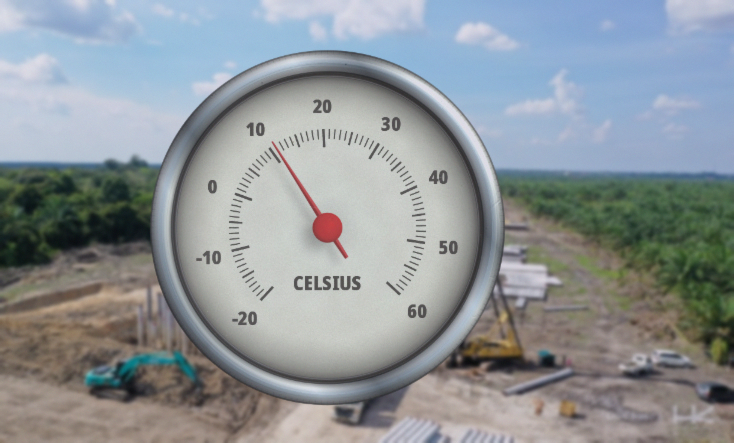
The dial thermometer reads **11** °C
